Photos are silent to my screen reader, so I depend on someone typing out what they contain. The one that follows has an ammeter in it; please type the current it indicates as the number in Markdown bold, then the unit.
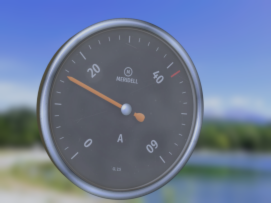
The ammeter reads **15** A
